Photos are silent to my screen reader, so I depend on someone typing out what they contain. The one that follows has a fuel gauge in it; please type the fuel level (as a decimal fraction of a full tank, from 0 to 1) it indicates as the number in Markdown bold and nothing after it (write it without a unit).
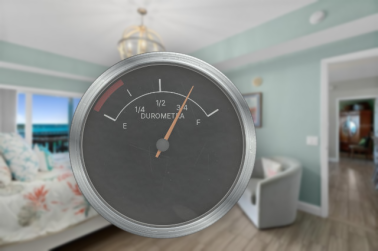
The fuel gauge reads **0.75**
